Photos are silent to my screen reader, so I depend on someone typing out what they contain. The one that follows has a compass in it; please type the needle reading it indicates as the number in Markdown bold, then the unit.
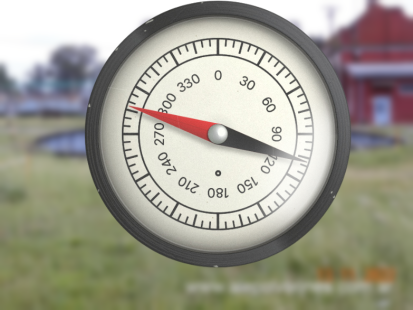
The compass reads **287.5** °
